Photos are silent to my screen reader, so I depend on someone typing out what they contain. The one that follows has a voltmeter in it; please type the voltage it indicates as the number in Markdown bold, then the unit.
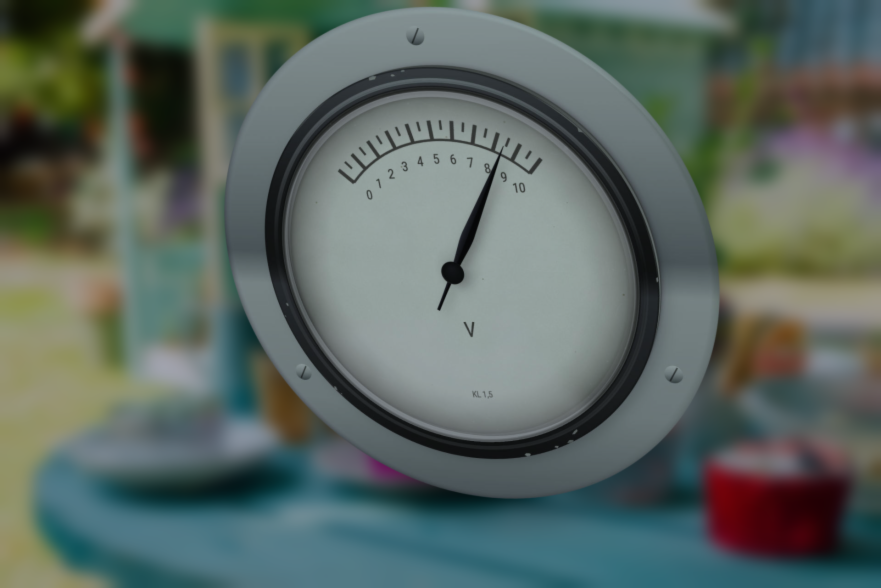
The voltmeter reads **8.5** V
